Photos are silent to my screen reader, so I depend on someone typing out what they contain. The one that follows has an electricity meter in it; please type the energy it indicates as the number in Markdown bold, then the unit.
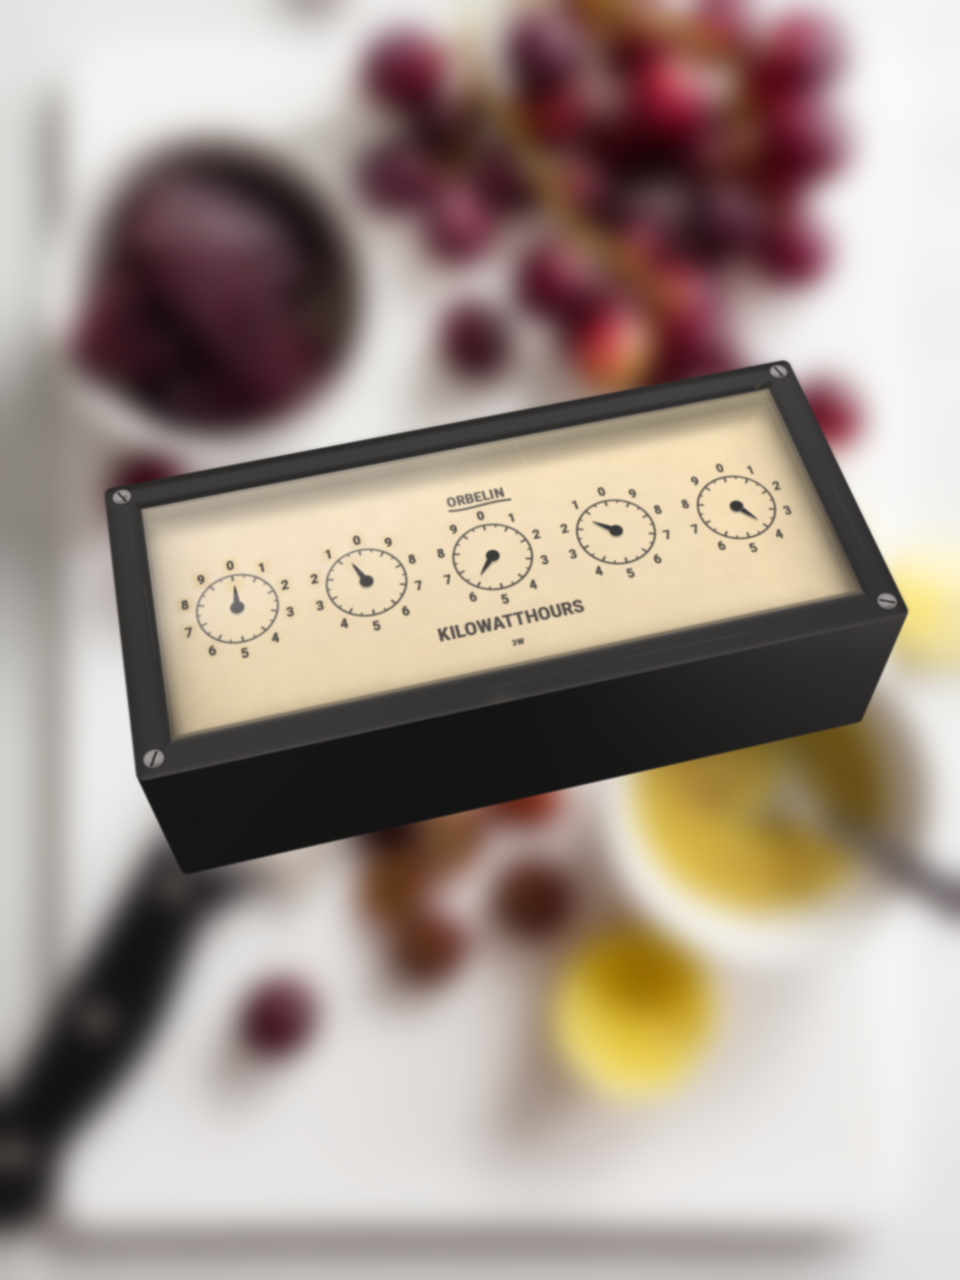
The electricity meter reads **614** kWh
